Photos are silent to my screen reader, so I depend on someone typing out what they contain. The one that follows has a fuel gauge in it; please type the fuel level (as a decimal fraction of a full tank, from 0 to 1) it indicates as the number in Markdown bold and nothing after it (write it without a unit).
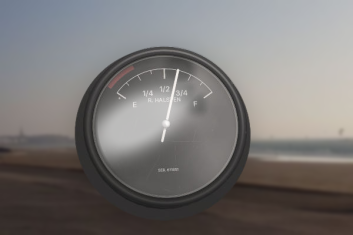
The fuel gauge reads **0.625**
